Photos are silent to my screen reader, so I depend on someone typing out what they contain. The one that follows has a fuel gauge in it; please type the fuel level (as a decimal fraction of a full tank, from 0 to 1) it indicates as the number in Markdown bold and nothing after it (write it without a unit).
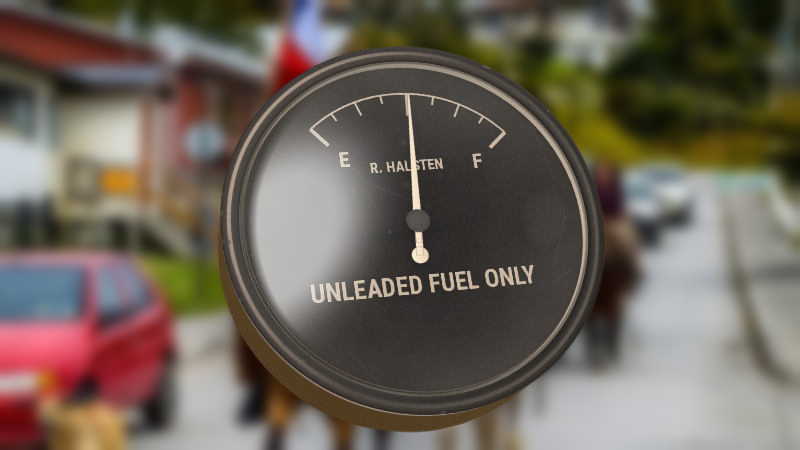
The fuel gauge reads **0.5**
